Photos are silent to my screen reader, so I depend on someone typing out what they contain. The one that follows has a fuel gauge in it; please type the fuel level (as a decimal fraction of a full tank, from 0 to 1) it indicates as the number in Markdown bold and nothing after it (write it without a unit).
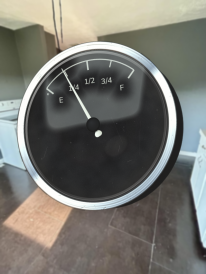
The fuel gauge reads **0.25**
